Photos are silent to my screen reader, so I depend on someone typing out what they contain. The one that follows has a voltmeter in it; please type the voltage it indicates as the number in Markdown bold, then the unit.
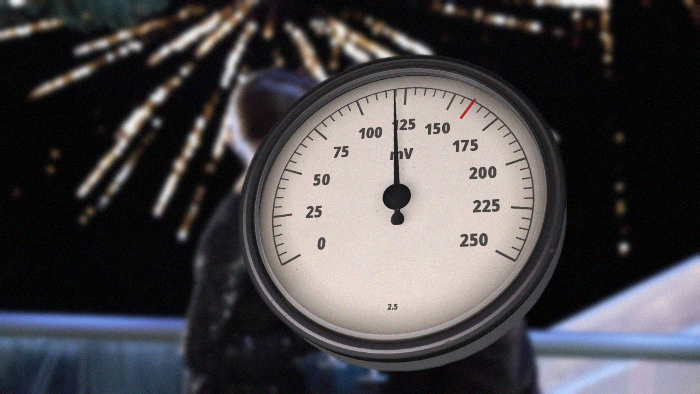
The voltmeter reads **120** mV
